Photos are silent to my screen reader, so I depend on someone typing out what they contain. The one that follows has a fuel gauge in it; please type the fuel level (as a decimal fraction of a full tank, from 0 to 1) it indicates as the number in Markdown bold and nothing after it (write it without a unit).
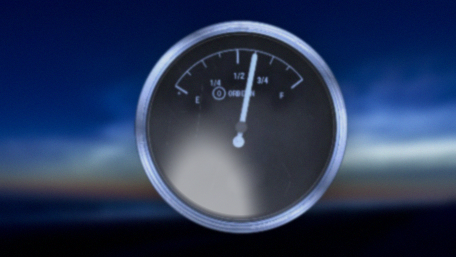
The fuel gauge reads **0.625**
